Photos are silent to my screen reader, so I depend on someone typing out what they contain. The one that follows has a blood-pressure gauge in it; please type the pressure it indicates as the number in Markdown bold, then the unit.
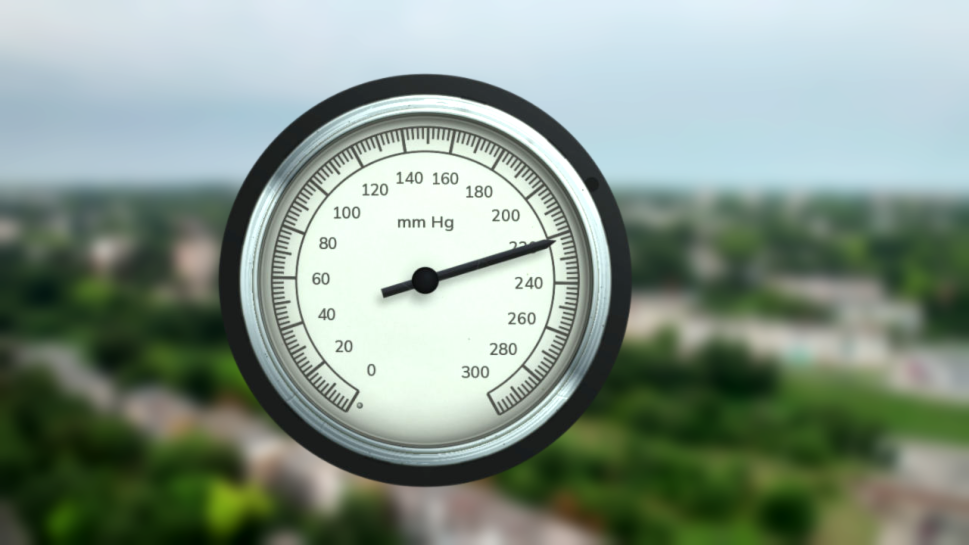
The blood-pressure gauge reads **222** mmHg
